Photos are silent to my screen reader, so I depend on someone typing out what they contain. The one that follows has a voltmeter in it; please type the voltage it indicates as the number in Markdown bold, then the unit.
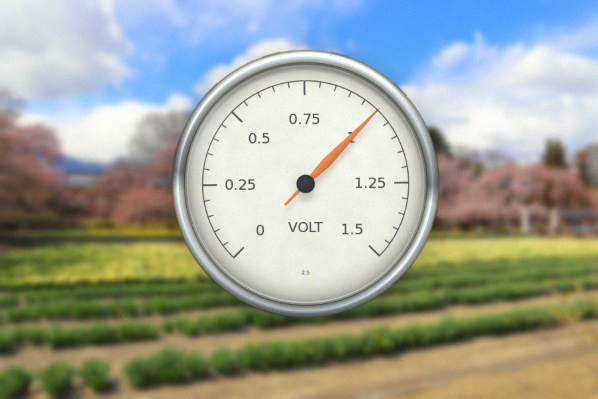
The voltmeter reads **1** V
